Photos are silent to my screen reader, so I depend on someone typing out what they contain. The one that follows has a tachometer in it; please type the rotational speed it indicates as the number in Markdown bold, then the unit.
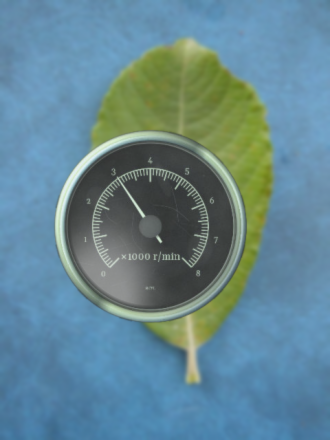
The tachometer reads **3000** rpm
